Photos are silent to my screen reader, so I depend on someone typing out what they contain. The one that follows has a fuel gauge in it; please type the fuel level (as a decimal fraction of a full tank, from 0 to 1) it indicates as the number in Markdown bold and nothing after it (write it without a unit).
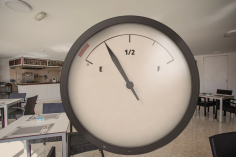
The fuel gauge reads **0.25**
